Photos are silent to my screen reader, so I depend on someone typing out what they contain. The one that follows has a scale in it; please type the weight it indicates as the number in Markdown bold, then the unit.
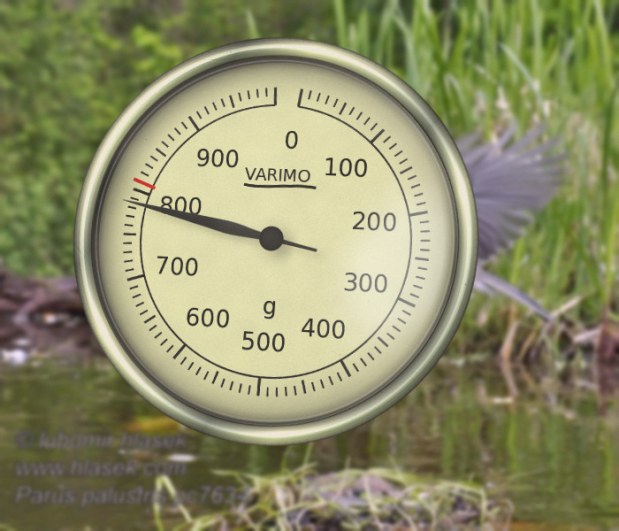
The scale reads **785** g
